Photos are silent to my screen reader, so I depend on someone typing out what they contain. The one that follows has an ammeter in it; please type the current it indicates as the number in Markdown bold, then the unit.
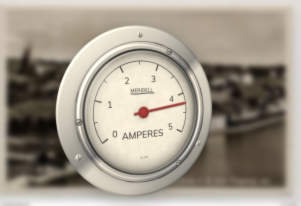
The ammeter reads **4.25** A
